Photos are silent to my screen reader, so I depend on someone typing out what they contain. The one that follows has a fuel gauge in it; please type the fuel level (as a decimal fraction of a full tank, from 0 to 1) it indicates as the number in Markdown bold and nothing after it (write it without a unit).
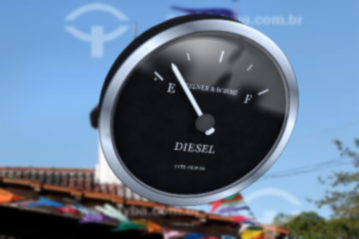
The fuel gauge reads **0.125**
